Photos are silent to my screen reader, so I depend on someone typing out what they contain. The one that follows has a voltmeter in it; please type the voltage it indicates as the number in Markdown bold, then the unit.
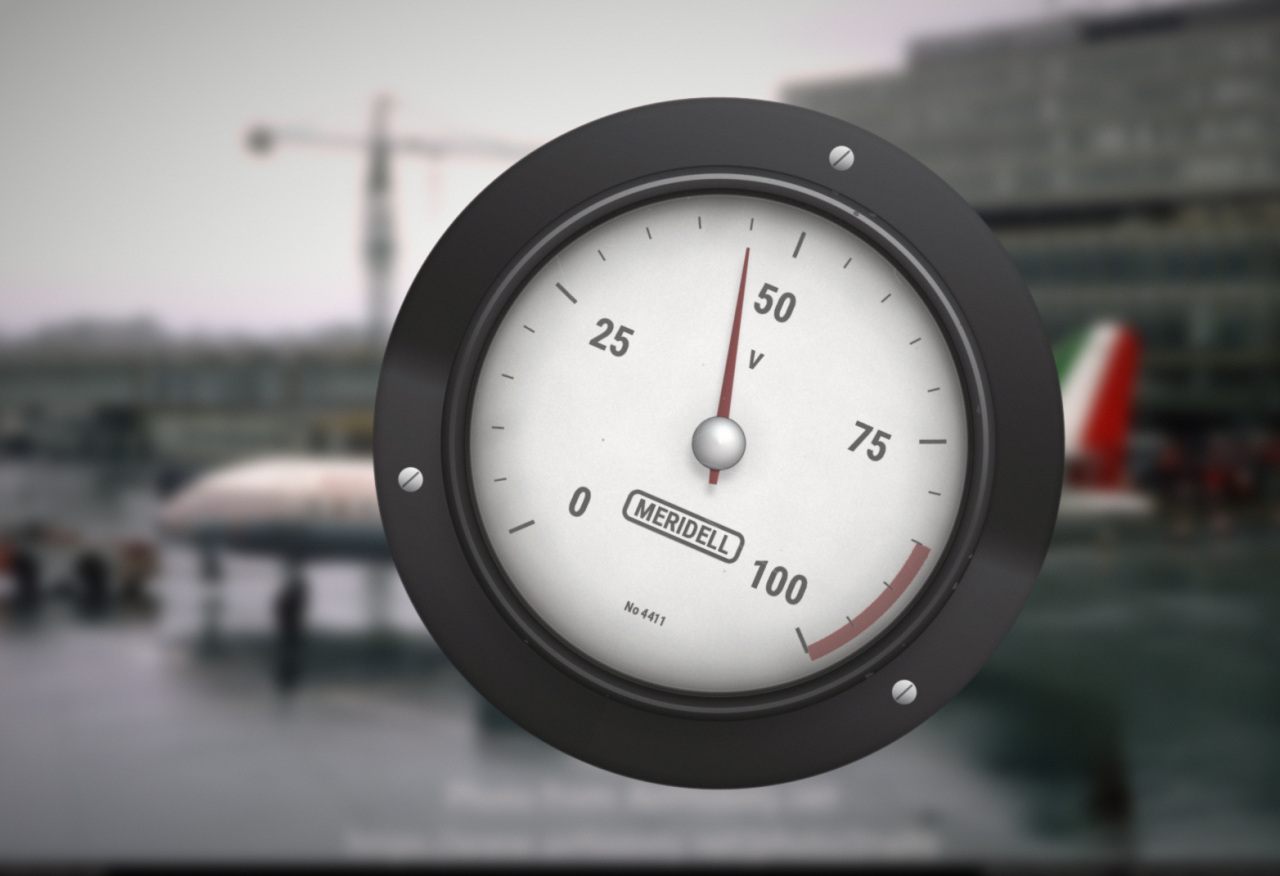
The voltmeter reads **45** V
